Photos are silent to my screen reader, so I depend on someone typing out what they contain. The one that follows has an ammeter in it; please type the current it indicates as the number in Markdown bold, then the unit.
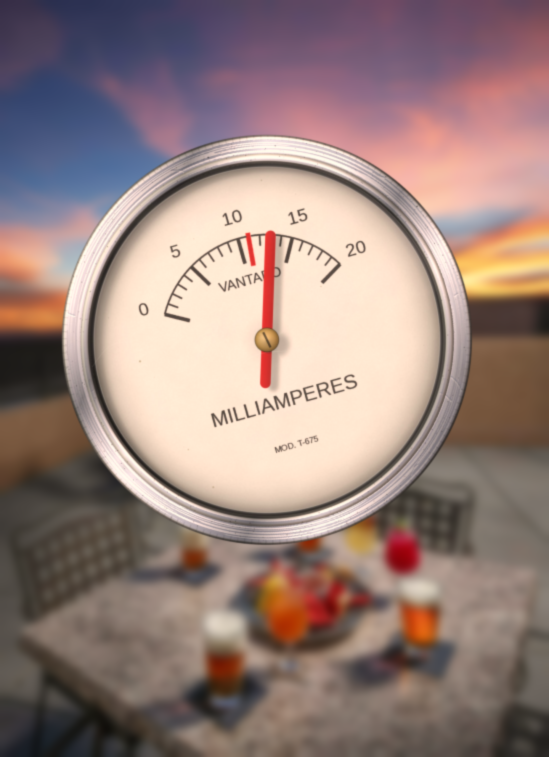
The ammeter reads **13** mA
